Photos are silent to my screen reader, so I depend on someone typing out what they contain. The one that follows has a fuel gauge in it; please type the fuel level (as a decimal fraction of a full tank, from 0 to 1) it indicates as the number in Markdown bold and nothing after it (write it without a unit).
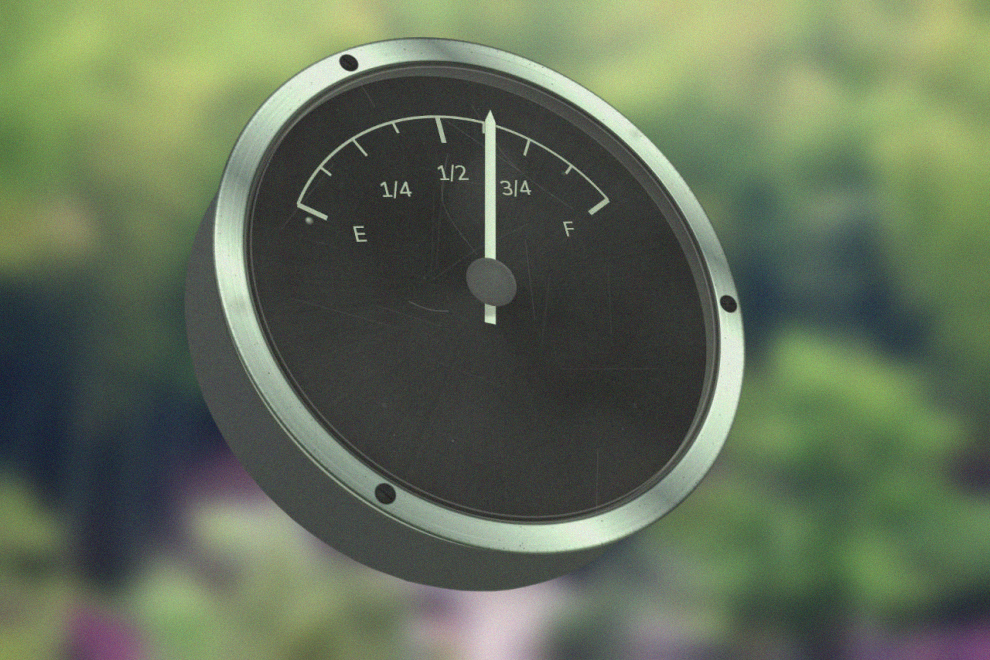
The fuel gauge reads **0.625**
